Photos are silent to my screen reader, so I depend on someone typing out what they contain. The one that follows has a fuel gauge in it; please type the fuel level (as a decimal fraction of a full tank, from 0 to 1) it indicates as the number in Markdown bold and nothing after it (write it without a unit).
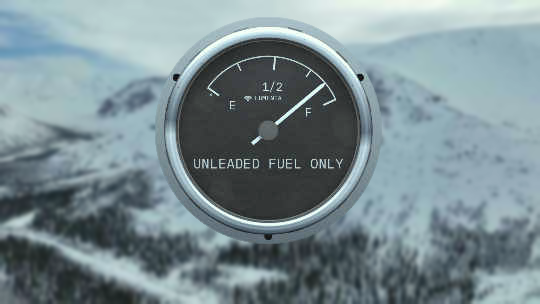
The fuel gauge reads **0.875**
